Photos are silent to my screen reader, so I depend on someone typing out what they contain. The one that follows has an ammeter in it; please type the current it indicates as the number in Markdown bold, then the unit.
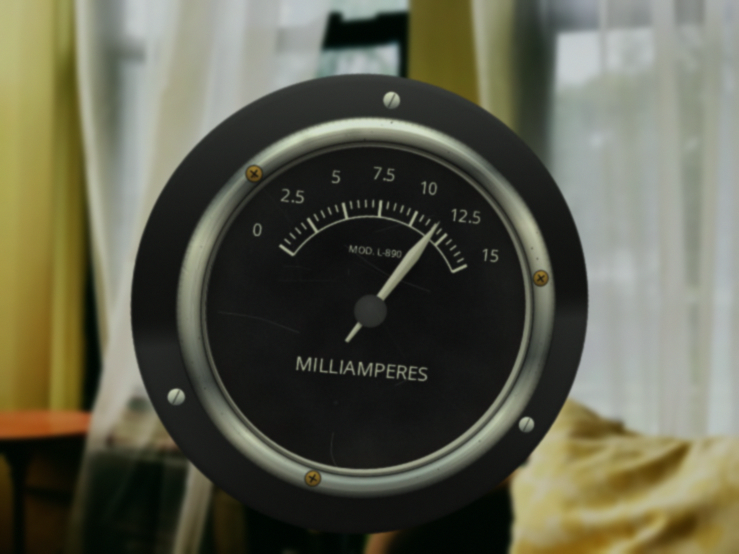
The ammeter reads **11.5** mA
